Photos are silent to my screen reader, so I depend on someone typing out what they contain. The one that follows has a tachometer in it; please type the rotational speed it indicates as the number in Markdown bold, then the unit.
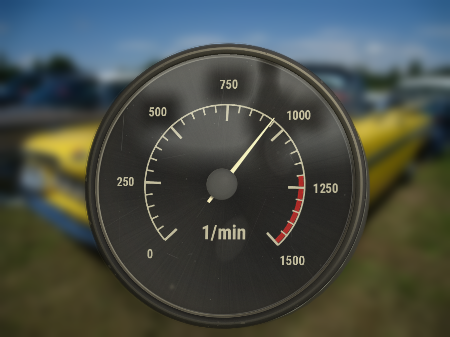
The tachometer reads **950** rpm
